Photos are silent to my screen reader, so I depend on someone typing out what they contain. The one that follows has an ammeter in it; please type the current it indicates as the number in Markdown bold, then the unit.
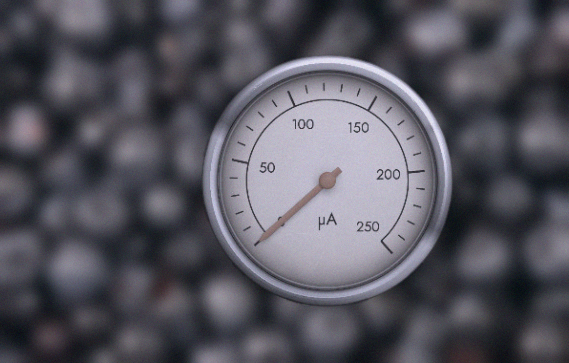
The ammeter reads **0** µA
